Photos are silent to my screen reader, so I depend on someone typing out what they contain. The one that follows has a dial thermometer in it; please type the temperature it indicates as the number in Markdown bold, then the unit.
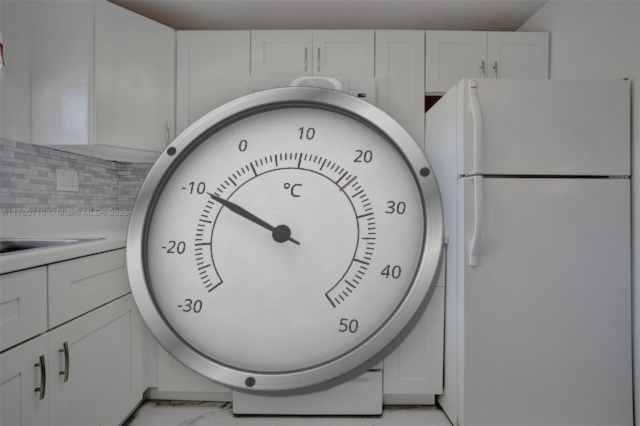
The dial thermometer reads **-10** °C
